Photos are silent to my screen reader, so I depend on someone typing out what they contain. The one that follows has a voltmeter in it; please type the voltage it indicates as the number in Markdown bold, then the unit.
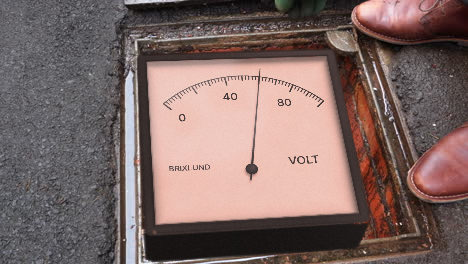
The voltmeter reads **60** V
